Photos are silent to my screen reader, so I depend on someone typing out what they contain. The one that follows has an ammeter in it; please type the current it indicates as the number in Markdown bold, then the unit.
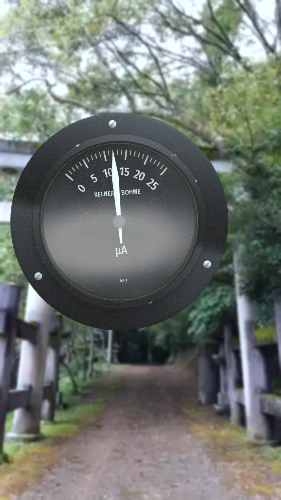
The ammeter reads **12** µA
